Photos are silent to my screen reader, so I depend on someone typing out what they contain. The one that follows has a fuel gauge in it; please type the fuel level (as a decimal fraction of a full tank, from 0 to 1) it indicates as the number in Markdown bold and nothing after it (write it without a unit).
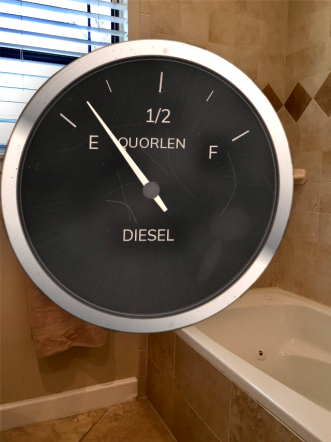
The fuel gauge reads **0.125**
